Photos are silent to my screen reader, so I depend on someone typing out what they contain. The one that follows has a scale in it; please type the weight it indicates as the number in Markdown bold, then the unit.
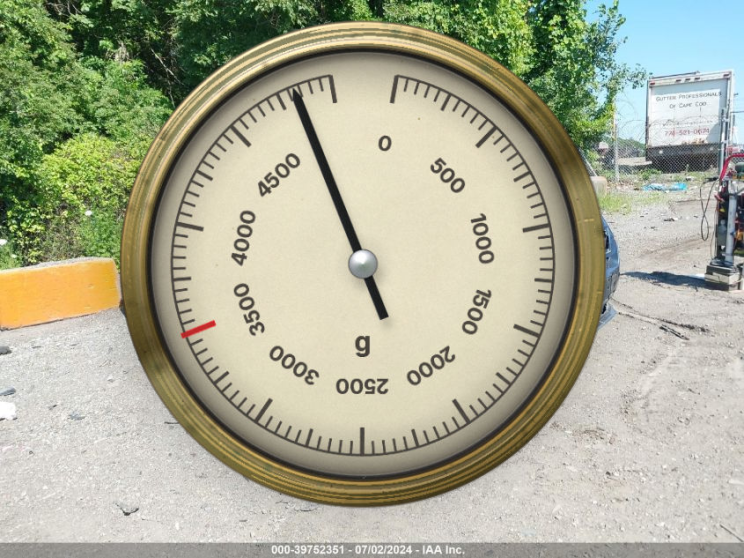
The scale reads **4825** g
